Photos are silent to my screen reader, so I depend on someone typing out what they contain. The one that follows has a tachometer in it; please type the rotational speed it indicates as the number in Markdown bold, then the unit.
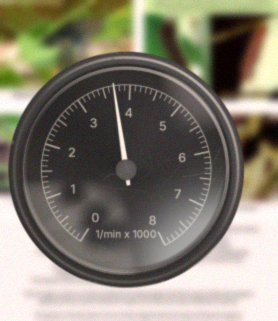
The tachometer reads **3700** rpm
